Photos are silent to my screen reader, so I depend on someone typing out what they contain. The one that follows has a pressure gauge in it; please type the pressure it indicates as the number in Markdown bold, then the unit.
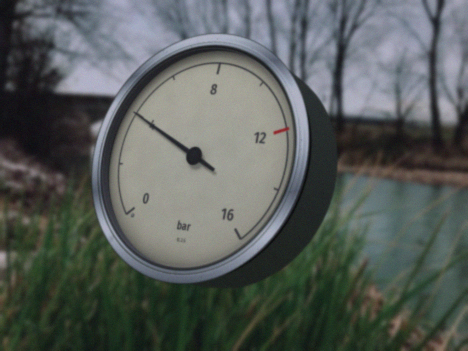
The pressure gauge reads **4** bar
